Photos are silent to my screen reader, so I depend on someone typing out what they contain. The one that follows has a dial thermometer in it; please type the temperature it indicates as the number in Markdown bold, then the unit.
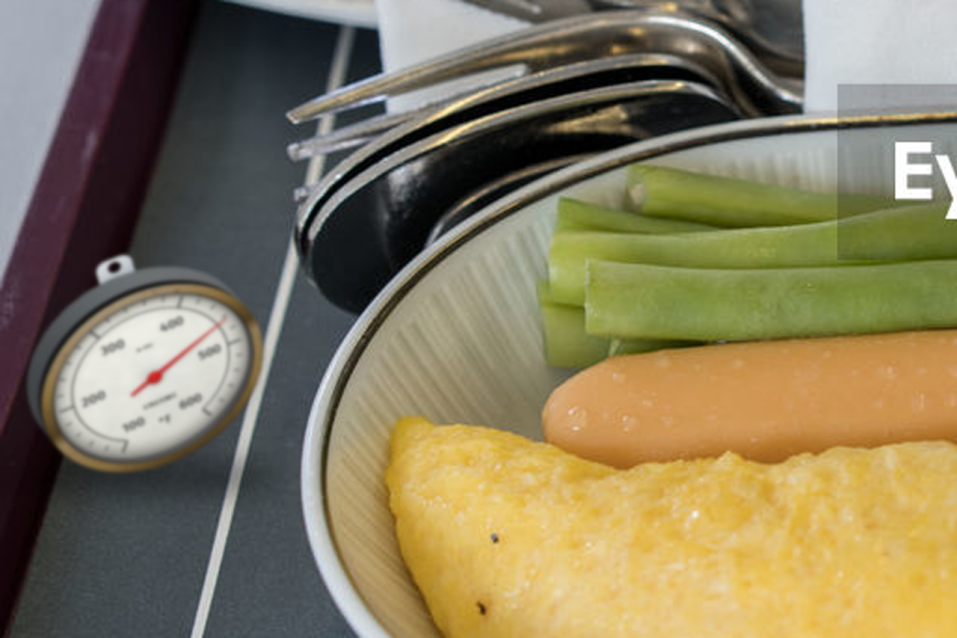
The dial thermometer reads **460** °F
